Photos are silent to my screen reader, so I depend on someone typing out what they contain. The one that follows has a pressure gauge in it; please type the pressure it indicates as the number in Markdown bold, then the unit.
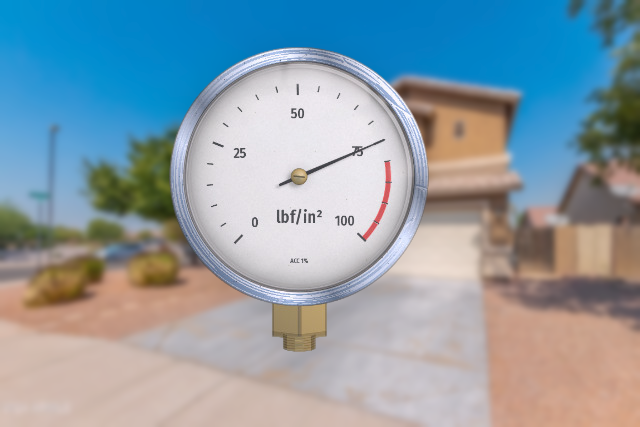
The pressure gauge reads **75** psi
